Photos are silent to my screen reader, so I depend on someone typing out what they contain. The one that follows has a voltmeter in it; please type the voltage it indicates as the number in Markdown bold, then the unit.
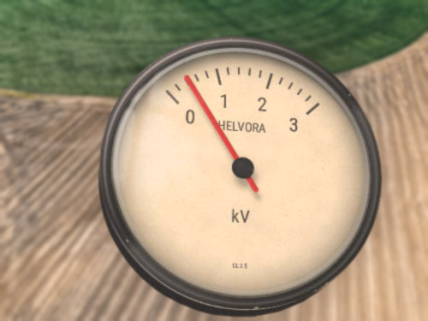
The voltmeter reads **0.4** kV
